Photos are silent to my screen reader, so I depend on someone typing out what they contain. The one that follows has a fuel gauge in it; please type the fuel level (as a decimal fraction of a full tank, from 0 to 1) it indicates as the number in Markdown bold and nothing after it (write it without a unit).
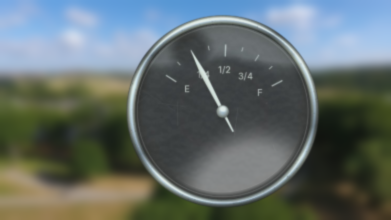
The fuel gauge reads **0.25**
